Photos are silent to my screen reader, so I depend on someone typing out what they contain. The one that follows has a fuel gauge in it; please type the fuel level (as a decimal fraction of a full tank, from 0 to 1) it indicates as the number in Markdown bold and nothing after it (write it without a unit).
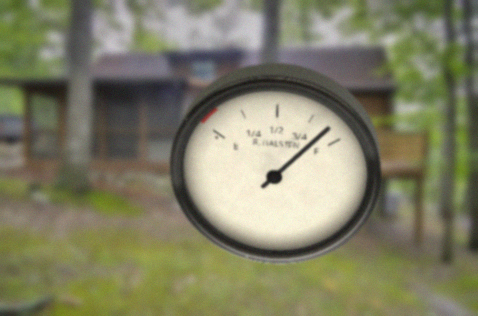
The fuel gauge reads **0.875**
